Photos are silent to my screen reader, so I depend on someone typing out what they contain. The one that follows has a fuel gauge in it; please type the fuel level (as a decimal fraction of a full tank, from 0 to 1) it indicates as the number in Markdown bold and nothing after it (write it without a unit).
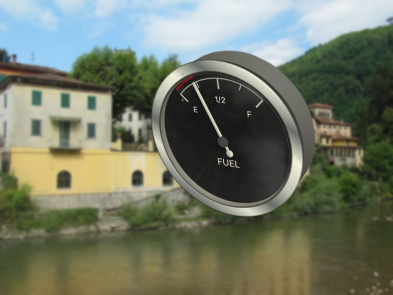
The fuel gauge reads **0.25**
